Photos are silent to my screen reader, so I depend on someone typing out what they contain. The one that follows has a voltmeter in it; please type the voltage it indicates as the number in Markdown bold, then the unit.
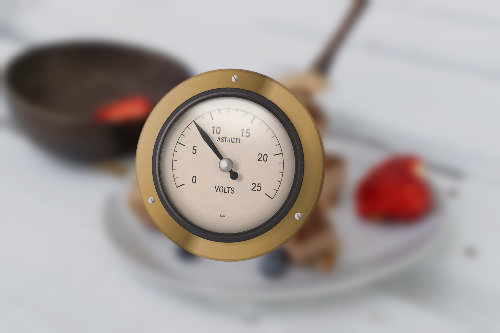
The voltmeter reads **8** V
